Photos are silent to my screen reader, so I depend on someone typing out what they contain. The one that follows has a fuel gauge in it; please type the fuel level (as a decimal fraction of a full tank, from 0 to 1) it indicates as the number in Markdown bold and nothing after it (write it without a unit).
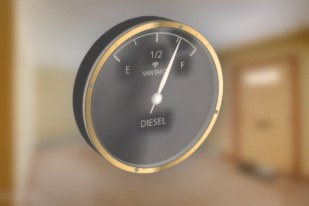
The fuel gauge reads **0.75**
